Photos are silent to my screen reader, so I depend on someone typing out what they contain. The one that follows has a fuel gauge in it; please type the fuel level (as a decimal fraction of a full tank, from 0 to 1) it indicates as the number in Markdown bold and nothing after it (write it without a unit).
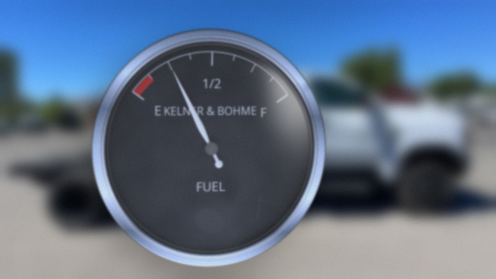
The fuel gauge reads **0.25**
